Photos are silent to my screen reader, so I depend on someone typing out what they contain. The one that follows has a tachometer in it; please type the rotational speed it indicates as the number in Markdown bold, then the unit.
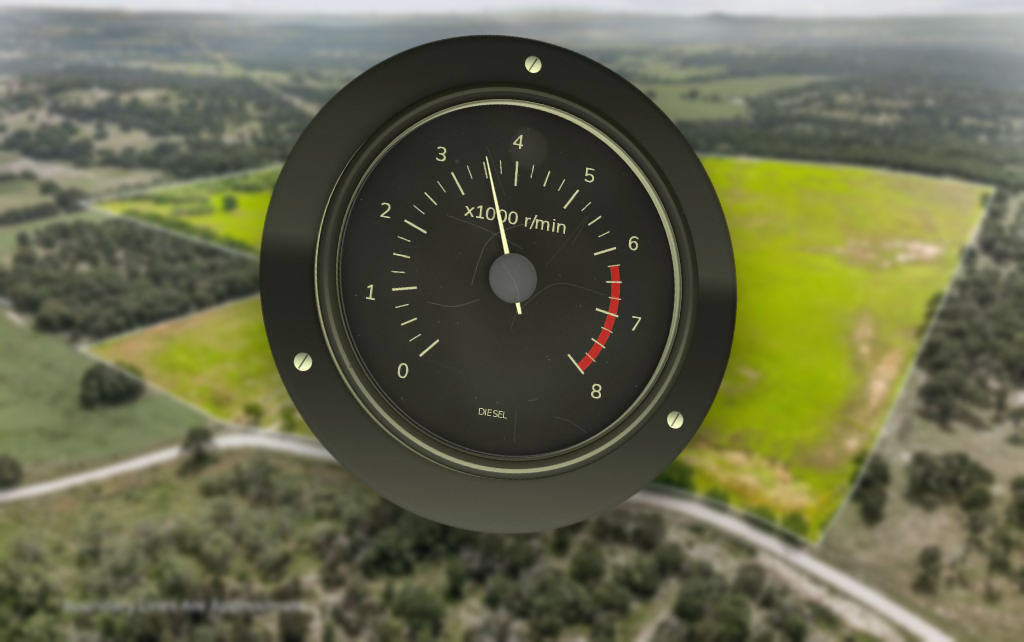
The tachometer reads **3500** rpm
